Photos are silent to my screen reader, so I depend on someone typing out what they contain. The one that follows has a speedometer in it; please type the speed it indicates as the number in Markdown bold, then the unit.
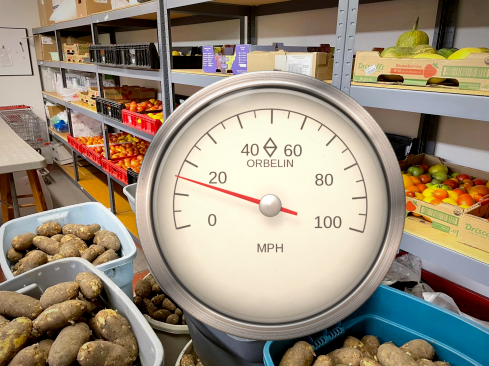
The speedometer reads **15** mph
